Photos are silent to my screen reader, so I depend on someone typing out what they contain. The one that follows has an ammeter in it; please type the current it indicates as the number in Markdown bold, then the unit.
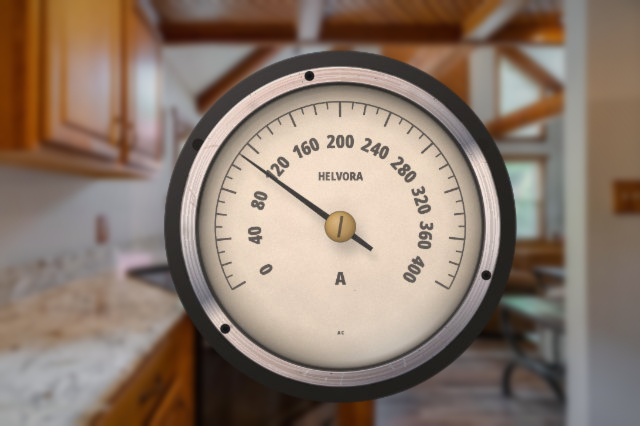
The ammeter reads **110** A
